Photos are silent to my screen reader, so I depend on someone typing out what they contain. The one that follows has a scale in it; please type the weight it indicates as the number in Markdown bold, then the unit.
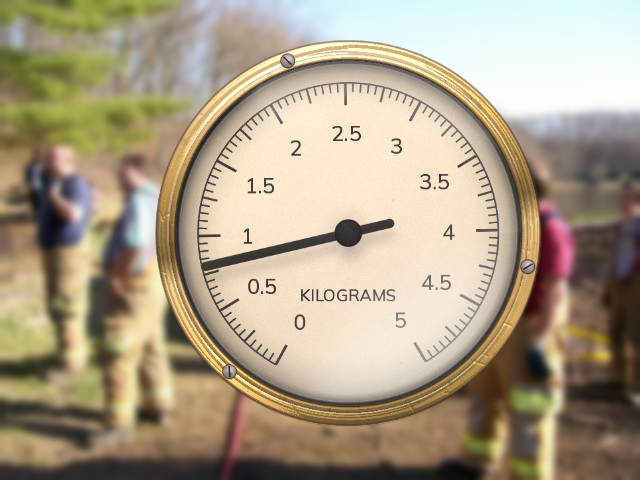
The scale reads **0.8** kg
